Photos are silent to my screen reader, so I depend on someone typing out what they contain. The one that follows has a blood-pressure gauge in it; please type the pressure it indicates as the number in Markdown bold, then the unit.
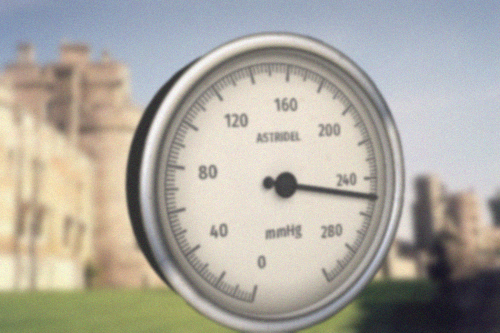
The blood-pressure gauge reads **250** mmHg
